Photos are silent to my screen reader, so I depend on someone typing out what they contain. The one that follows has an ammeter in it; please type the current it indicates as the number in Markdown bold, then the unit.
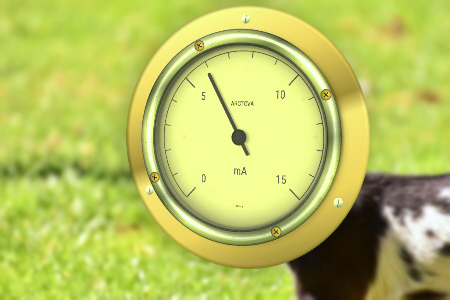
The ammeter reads **6** mA
